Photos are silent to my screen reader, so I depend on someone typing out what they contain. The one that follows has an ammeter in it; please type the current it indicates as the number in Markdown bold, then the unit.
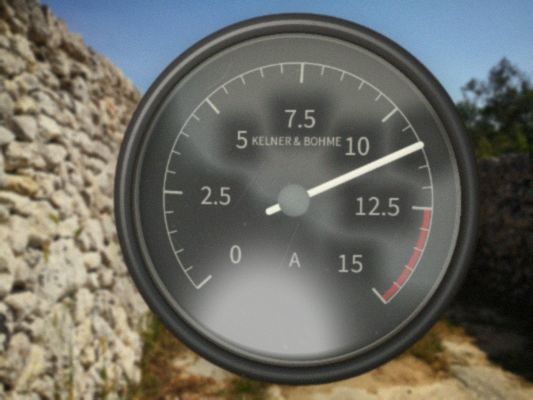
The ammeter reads **11** A
